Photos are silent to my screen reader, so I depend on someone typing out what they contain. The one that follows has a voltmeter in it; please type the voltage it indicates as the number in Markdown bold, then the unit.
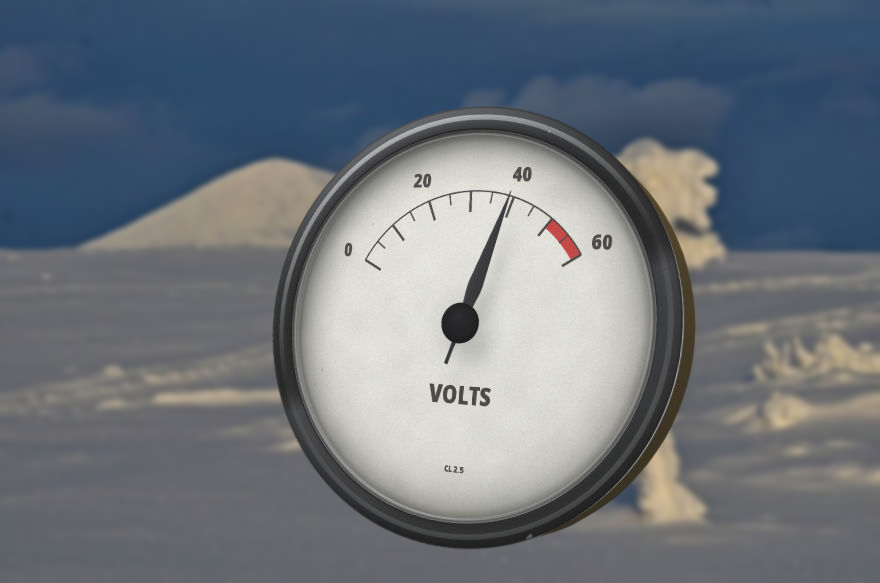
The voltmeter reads **40** V
